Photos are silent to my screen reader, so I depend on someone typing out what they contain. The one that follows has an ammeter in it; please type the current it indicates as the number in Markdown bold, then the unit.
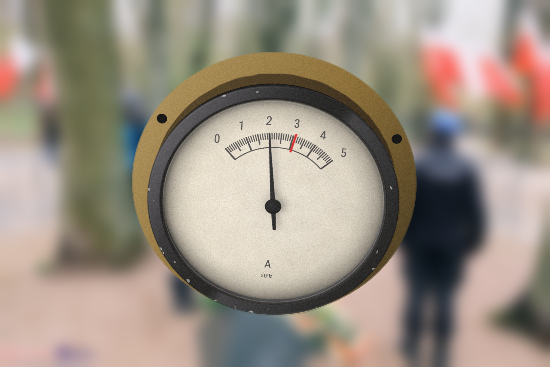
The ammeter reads **2** A
